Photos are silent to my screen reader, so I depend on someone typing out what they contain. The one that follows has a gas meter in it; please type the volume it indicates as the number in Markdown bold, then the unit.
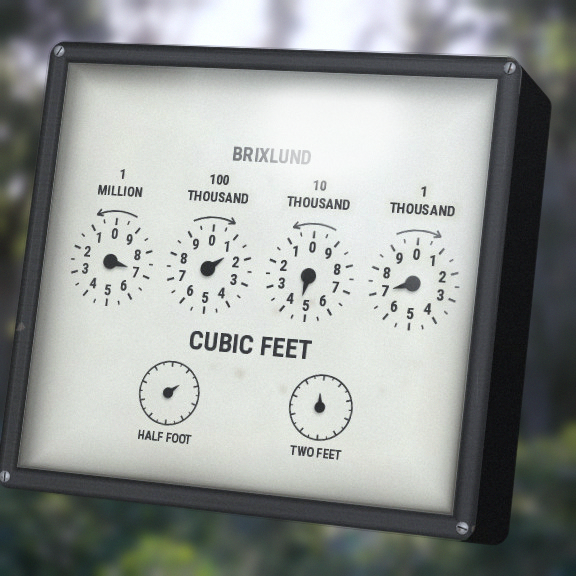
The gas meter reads **714700** ft³
